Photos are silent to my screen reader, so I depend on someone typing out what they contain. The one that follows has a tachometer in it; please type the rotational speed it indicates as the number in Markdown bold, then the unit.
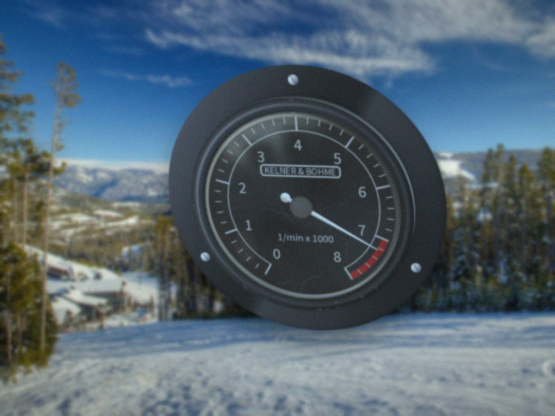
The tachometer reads **7200** rpm
